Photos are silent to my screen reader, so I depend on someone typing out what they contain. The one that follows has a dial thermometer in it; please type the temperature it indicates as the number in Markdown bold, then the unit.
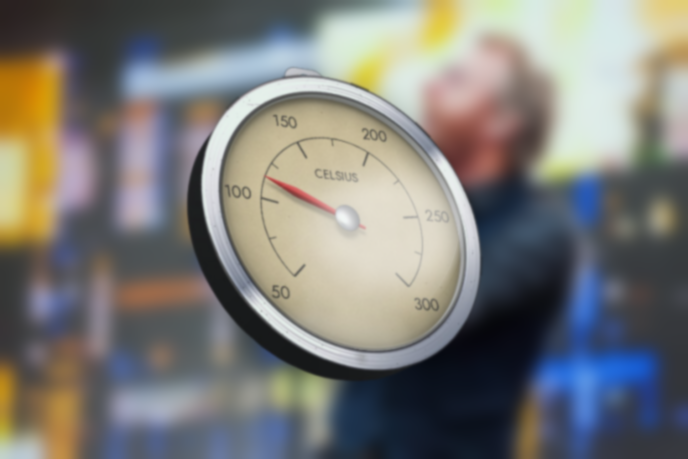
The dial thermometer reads **112.5** °C
